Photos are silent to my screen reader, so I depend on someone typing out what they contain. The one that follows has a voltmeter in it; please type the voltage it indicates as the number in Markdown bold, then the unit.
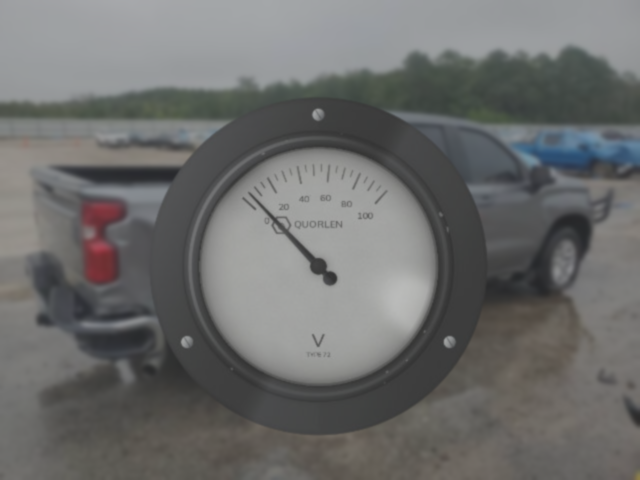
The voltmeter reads **5** V
